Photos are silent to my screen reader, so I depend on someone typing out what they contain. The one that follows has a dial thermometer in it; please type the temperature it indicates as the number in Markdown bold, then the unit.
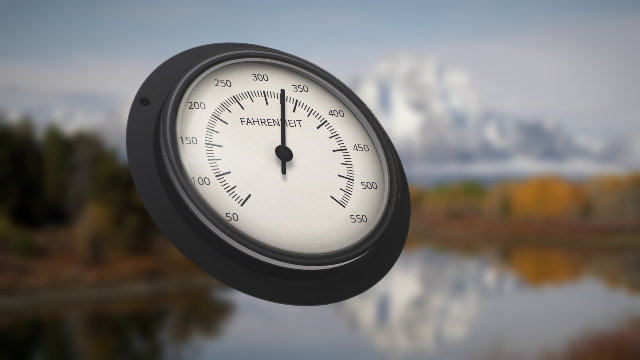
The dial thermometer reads **325** °F
